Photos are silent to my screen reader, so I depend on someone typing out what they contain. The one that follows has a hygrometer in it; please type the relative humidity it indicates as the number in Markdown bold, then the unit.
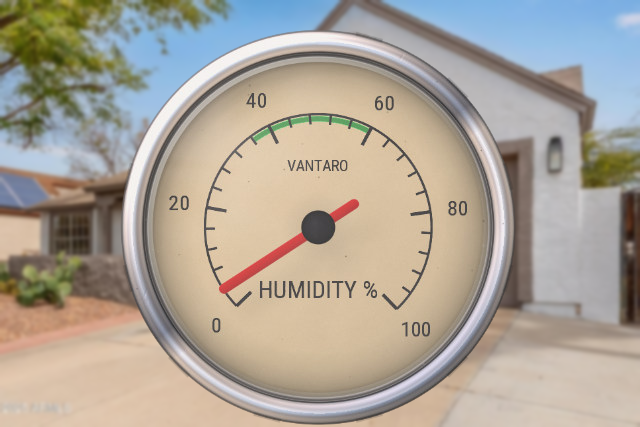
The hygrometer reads **4** %
